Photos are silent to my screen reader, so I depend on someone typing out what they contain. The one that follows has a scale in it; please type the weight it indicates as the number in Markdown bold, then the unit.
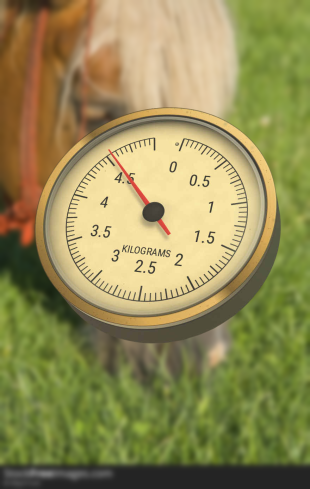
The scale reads **4.55** kg
